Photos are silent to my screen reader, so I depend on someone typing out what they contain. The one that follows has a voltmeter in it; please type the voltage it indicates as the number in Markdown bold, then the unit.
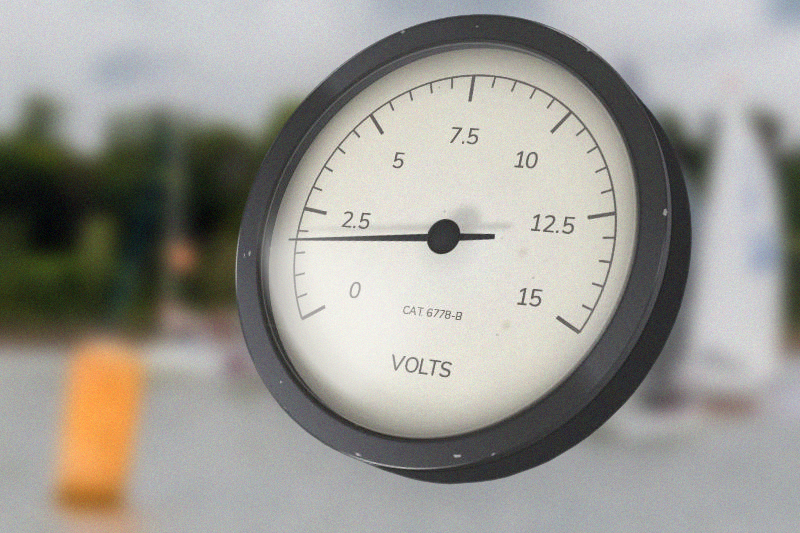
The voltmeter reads **1.75** V
